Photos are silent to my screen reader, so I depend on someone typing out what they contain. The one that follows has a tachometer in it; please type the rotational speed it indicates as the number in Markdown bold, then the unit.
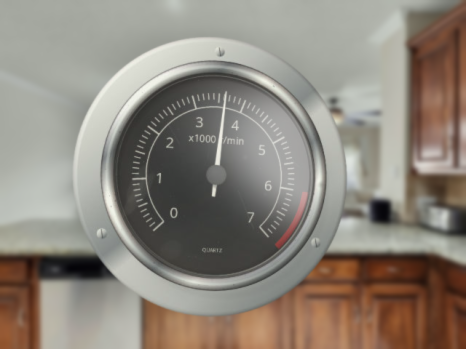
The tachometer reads **3600** rpm
